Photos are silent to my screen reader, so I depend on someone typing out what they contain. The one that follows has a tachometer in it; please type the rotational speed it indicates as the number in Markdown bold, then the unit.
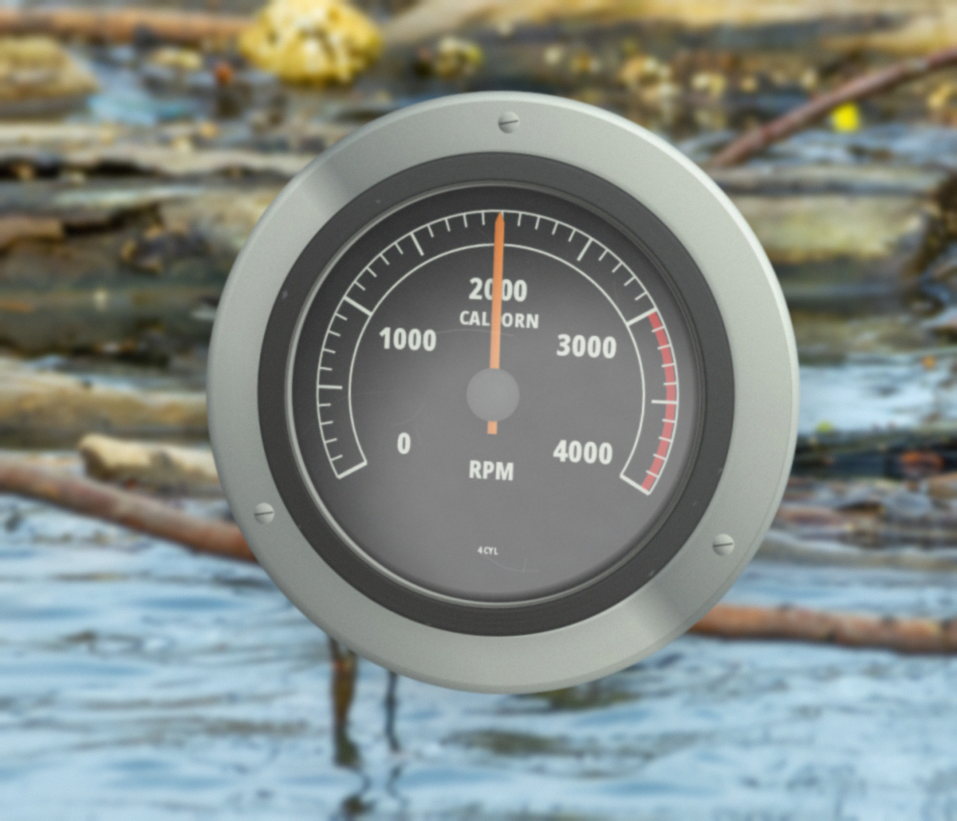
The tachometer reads **2000** rpm
